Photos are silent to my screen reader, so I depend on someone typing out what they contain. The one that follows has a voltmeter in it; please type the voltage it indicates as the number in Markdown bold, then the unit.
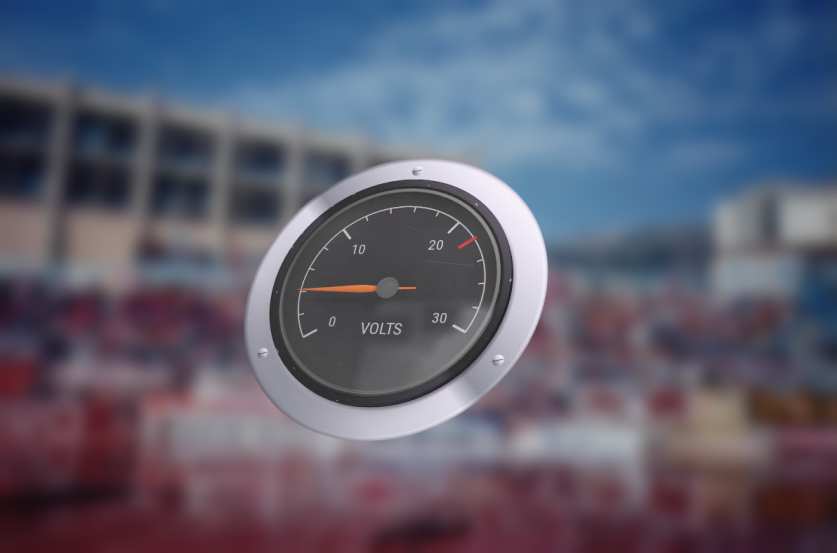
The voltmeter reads **4** V
